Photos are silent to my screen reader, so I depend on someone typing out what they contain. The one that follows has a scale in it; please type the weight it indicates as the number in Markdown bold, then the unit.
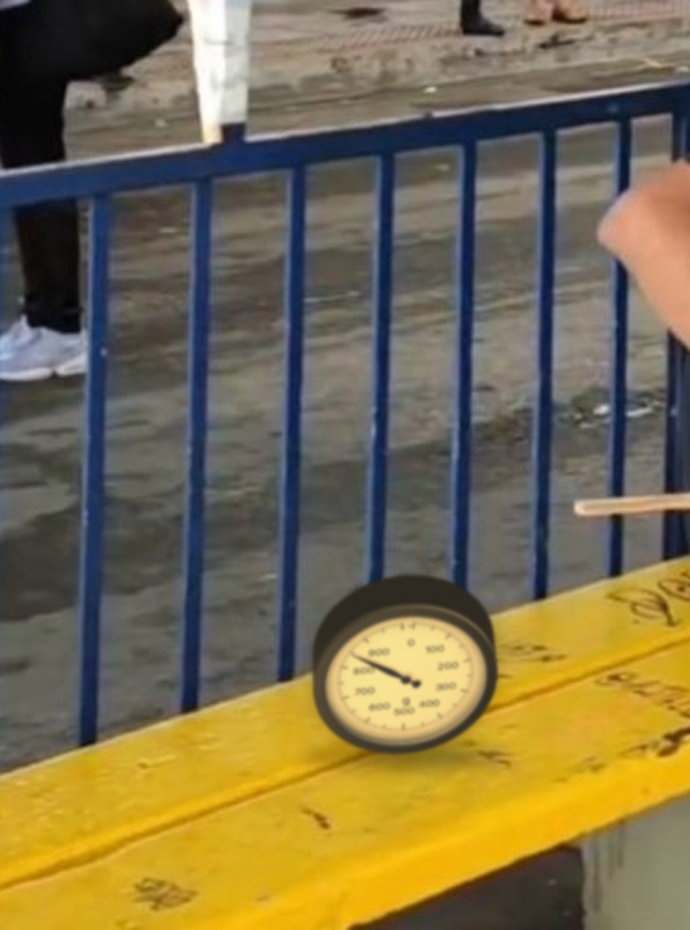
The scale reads **850** g
